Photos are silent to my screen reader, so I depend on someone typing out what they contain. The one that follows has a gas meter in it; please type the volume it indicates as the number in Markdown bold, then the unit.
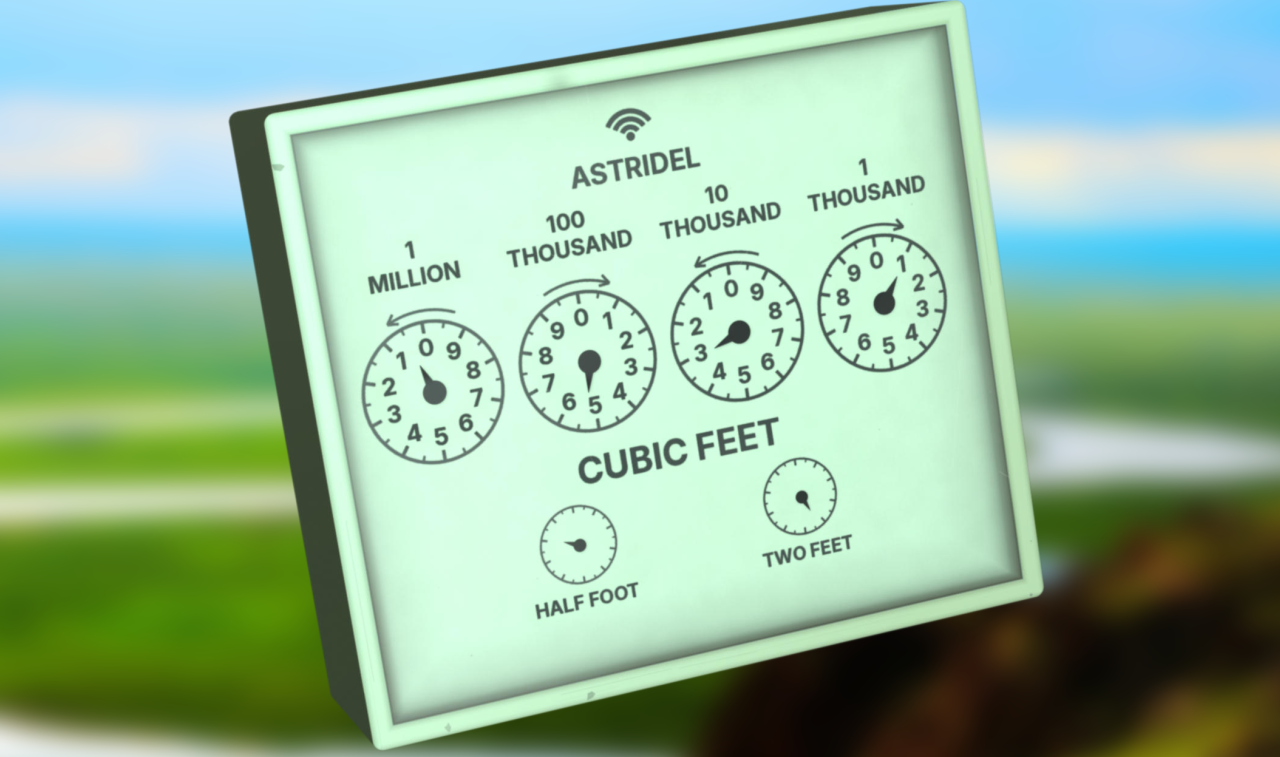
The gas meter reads **53100** ft³
